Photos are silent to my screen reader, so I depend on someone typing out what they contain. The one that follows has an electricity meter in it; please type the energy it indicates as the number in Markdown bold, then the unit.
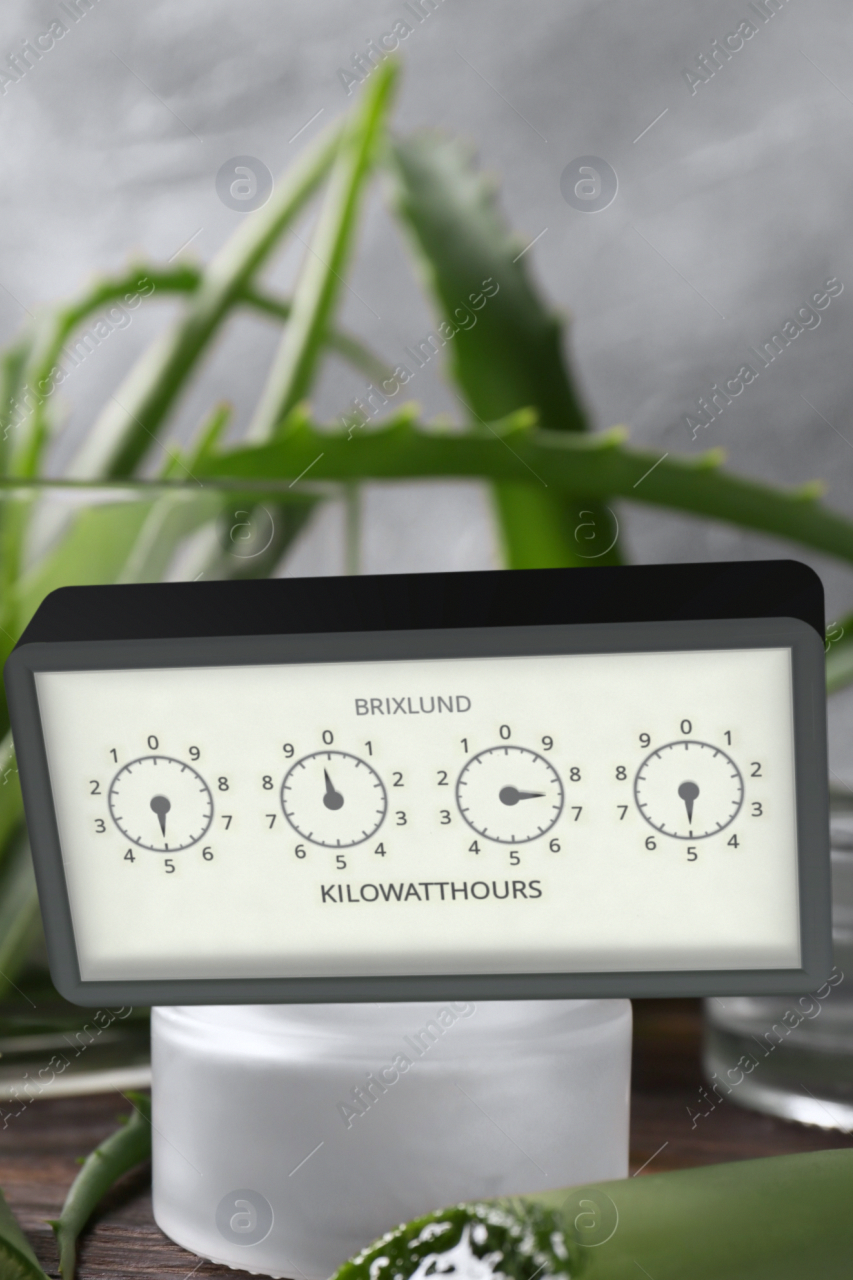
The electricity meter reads **4975** kWh
